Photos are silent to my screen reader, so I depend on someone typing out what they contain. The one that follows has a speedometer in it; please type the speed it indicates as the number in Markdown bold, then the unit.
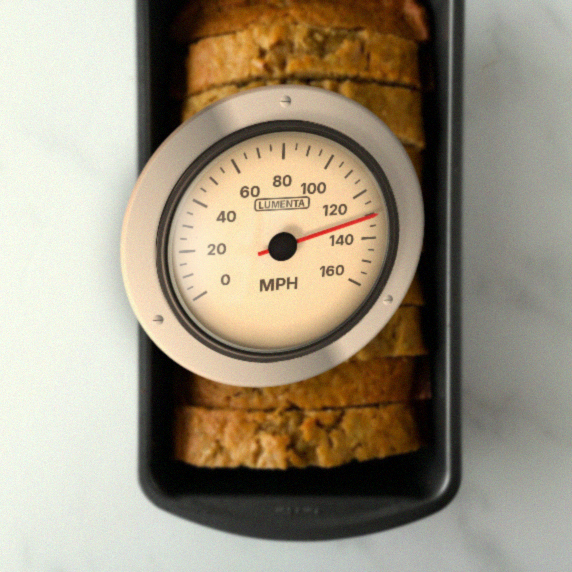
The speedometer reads **130** mph
